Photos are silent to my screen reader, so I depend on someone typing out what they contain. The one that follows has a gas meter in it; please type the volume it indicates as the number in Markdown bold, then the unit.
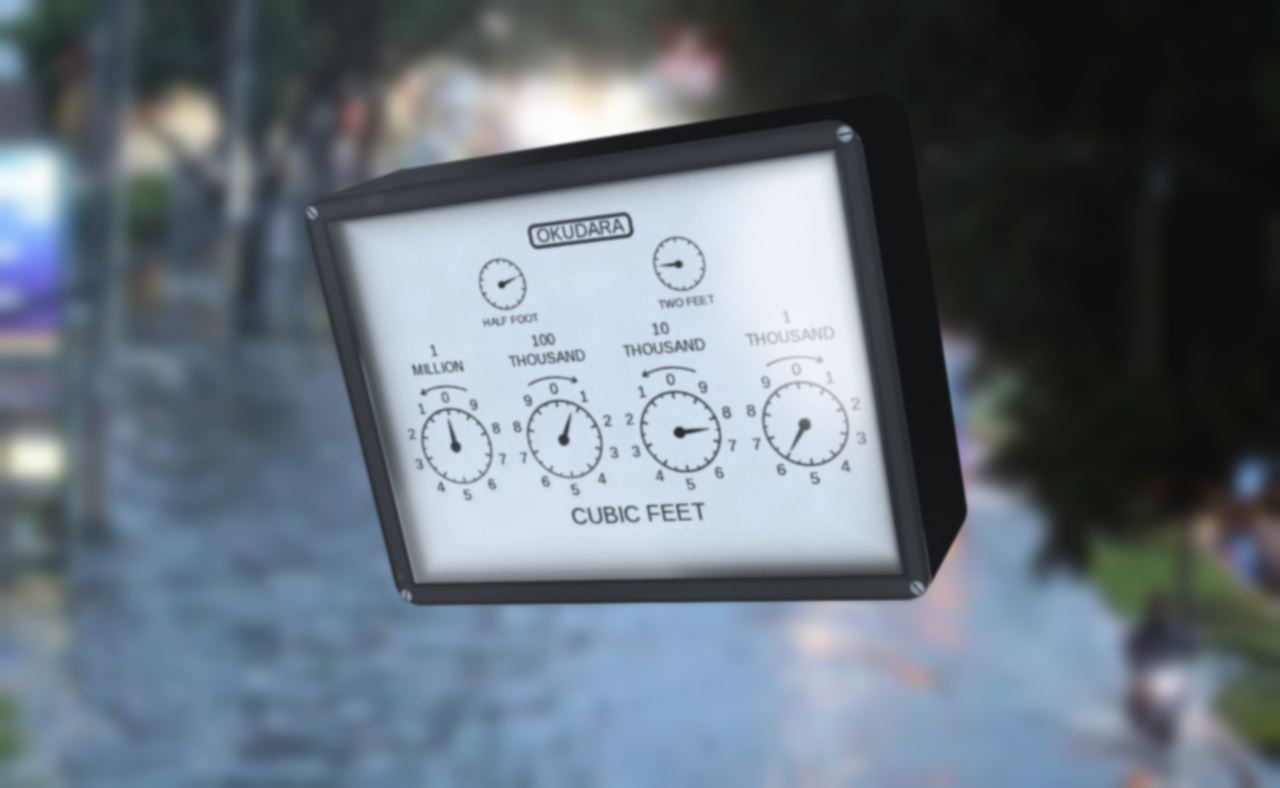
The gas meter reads **7600** ft³
